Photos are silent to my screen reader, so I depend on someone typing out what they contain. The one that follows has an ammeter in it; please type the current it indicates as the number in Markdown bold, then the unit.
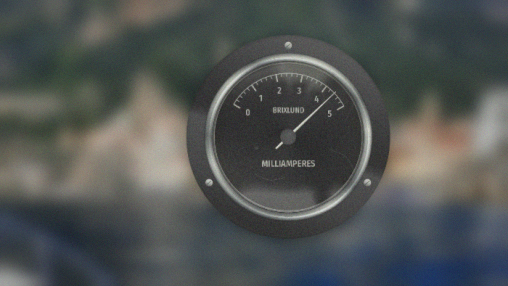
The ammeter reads **4.4** mA
